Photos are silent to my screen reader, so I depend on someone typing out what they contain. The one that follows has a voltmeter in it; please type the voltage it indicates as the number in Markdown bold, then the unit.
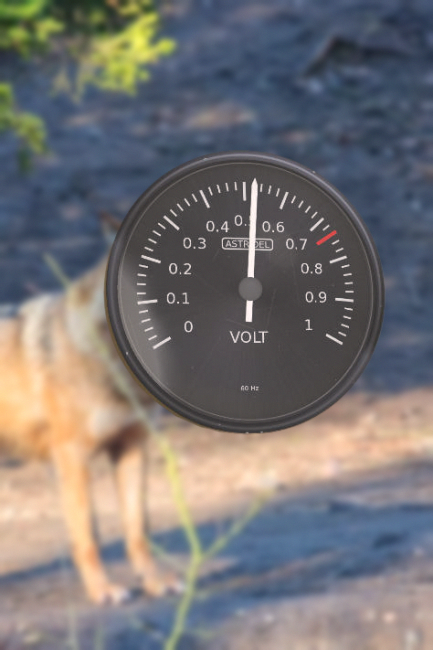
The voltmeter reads **0.52** V
